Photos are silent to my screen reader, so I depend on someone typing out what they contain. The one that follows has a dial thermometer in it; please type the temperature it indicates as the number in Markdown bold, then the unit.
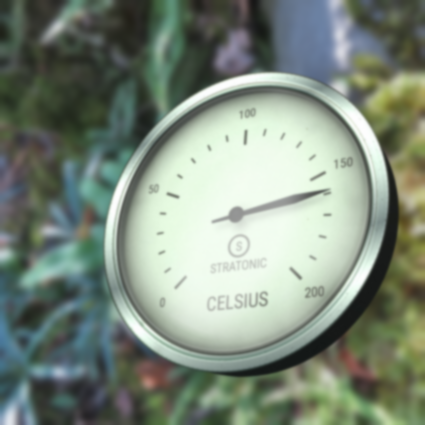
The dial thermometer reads **160** °C
